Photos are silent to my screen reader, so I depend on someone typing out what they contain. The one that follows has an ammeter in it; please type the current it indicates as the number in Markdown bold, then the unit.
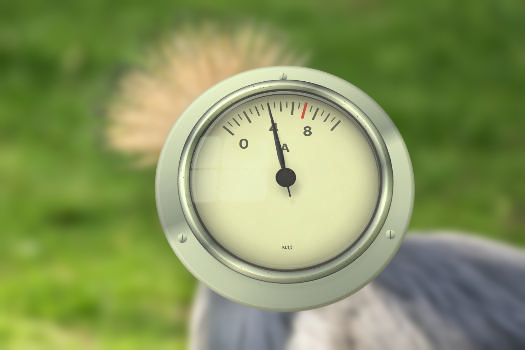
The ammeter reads **4** A
